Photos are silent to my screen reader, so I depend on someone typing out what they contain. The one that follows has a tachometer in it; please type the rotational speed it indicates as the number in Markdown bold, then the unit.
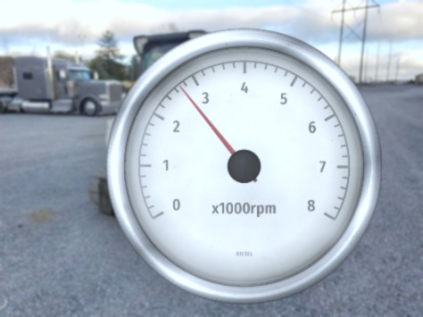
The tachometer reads **2700** rpm
